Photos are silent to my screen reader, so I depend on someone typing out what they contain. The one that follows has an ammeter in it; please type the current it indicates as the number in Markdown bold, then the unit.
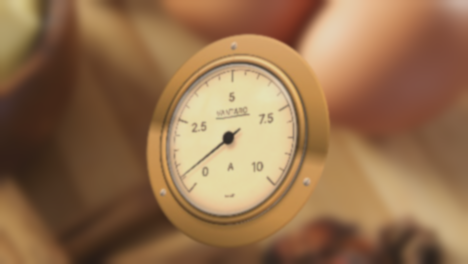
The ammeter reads **0.5** A
